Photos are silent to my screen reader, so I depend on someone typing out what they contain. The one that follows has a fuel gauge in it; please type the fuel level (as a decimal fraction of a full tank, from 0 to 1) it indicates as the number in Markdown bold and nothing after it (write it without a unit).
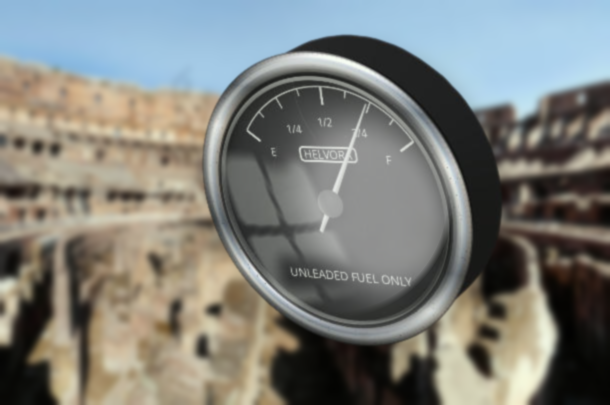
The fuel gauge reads **0.75**
